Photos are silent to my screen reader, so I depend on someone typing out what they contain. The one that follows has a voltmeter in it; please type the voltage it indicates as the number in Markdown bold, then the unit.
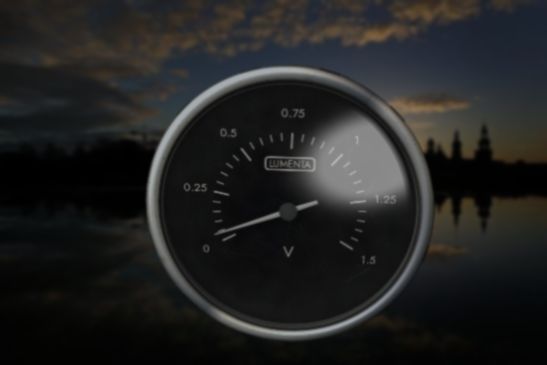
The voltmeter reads **0.05** V
